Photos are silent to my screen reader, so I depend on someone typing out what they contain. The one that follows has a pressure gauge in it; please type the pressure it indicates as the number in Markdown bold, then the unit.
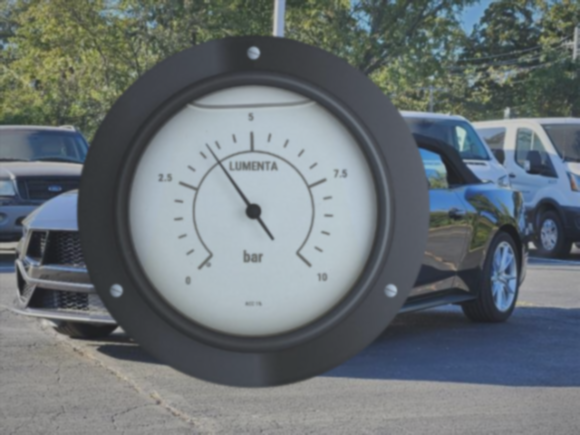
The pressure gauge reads **3.75** bar
